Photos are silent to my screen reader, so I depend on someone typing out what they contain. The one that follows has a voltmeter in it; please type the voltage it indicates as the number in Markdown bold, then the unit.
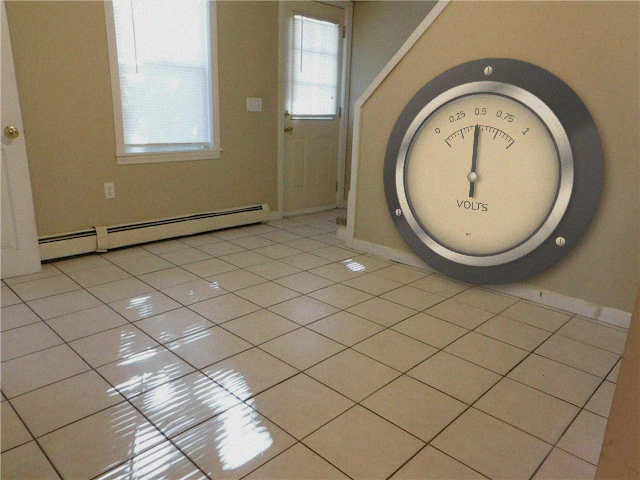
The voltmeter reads **0.5** V
